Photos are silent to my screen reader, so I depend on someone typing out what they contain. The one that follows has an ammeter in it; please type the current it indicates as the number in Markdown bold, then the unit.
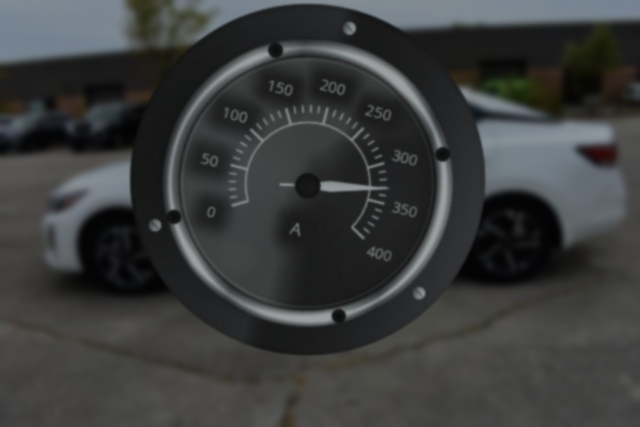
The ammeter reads **330** A
